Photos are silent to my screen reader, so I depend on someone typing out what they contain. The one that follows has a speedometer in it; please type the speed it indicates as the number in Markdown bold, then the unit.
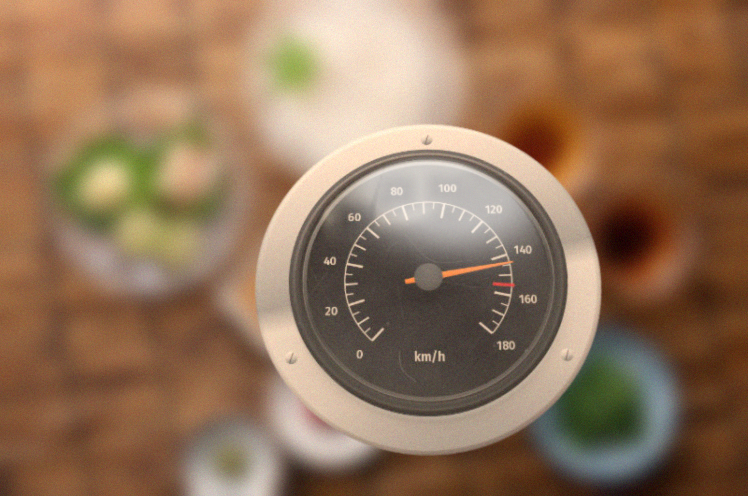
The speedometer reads **145** km/h
